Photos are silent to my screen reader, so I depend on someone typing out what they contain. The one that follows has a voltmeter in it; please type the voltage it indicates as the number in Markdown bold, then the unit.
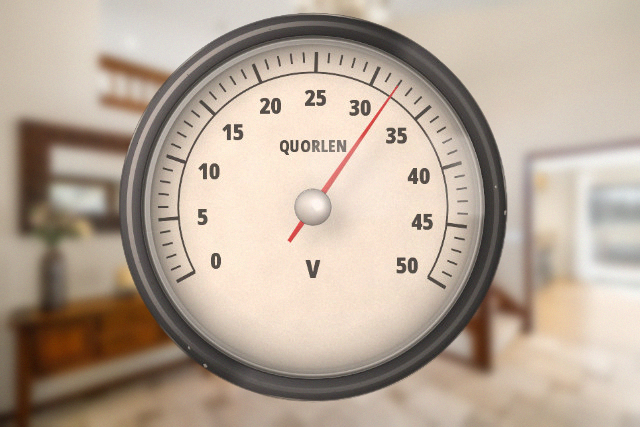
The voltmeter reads **32** V
